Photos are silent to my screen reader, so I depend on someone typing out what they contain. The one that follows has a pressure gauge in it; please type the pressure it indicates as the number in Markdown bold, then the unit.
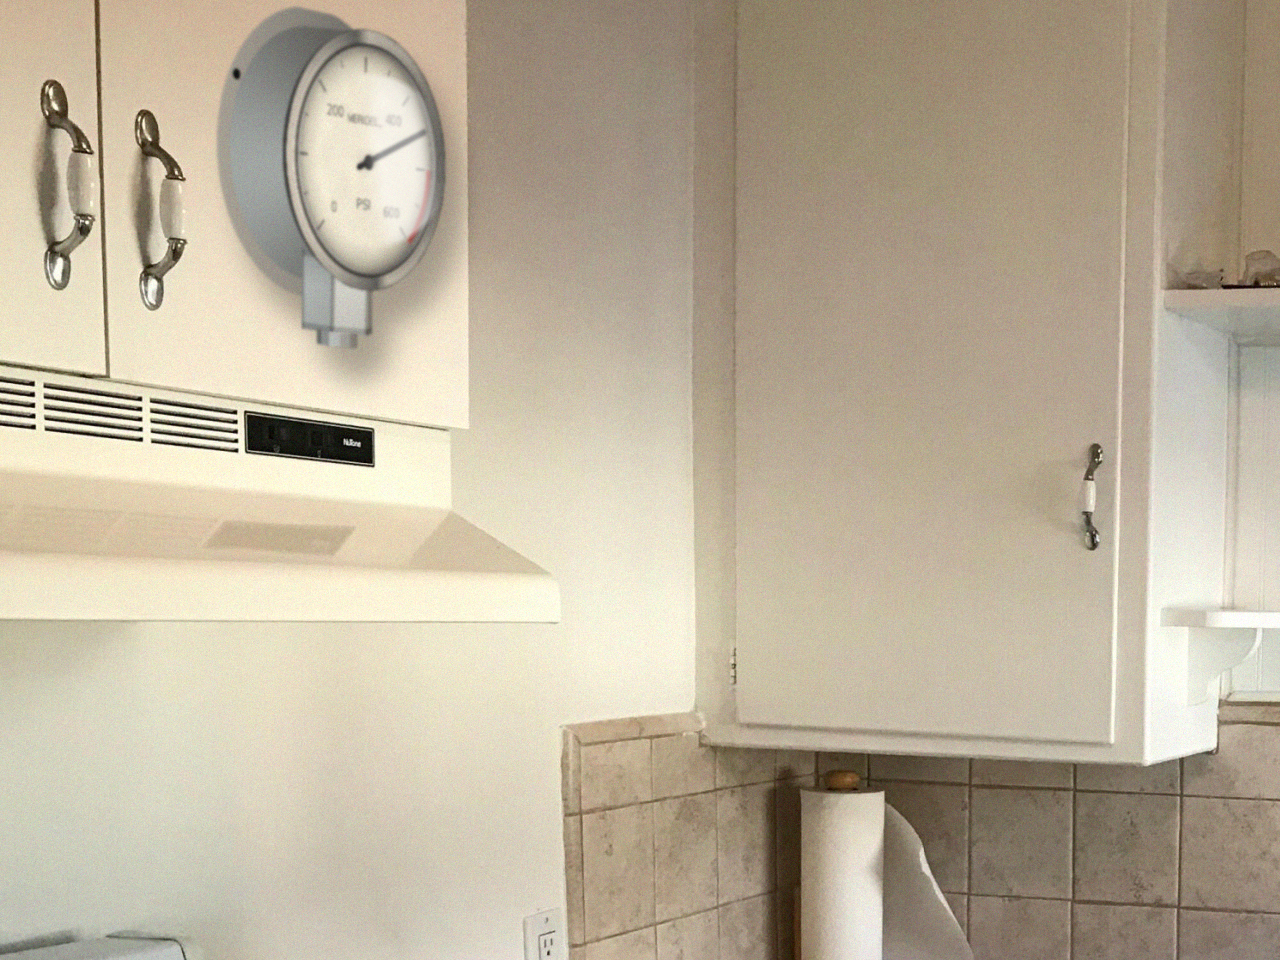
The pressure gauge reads **450** psi
